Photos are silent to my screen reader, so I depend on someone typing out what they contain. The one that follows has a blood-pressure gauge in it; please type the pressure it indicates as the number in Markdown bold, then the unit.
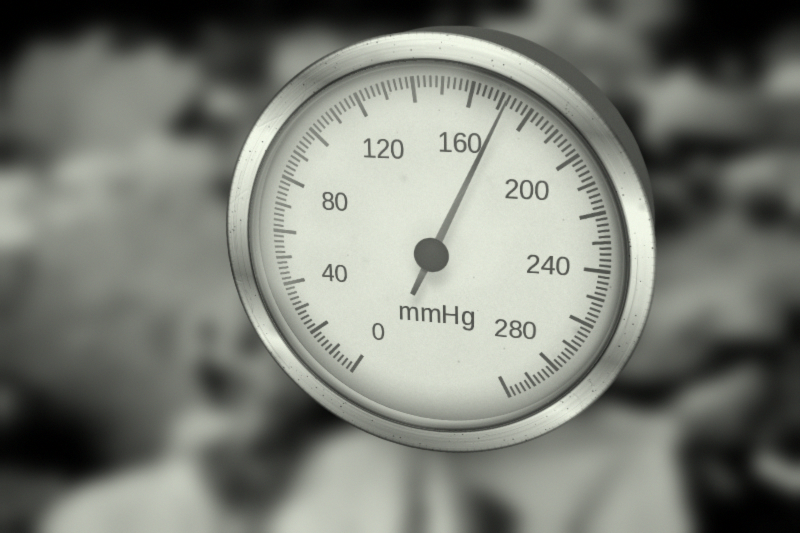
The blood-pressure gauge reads **172** mmHg
